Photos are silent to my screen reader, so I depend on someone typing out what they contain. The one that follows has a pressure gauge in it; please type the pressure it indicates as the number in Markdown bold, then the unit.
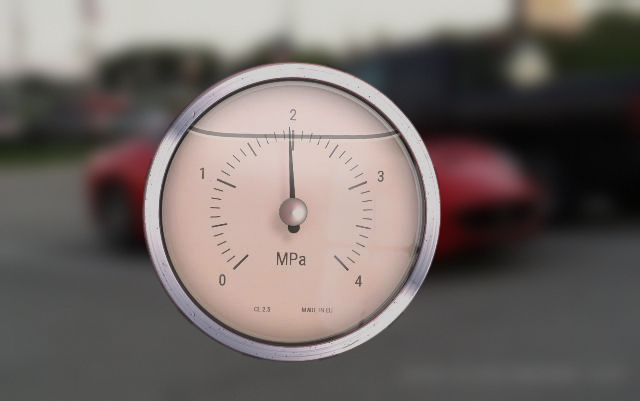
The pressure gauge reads **1.95** MPa
